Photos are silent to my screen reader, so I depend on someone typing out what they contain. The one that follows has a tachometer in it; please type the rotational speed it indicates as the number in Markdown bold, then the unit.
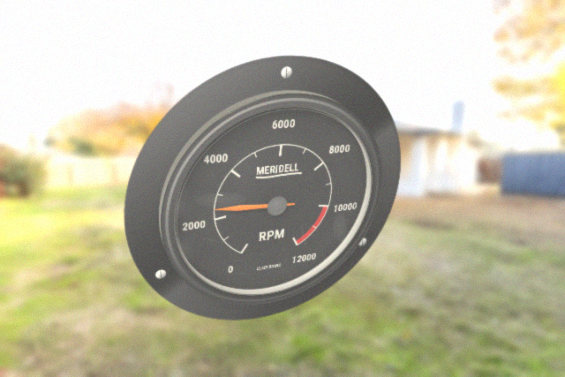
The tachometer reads **2500** rpm
